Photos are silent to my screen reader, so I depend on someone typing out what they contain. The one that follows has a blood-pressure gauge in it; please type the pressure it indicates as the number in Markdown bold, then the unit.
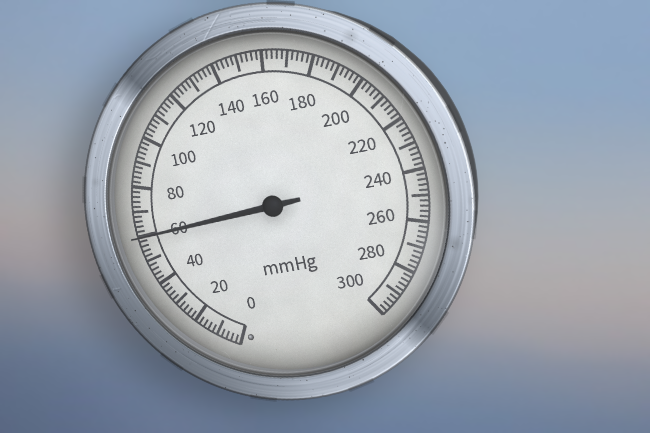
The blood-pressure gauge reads **60** mmHg
